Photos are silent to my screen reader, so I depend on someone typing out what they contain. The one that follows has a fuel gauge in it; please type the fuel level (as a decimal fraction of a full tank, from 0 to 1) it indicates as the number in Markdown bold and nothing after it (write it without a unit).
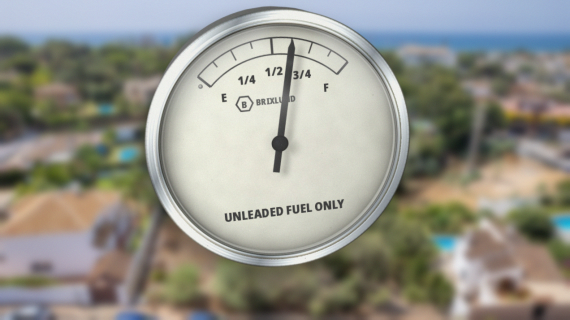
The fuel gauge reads **0.625**
